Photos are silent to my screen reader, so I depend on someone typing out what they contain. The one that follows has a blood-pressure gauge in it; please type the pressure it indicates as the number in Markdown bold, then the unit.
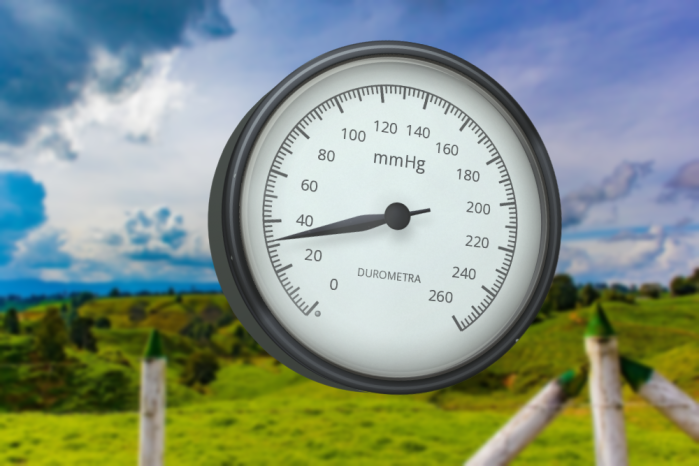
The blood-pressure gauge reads **32** mmHg
